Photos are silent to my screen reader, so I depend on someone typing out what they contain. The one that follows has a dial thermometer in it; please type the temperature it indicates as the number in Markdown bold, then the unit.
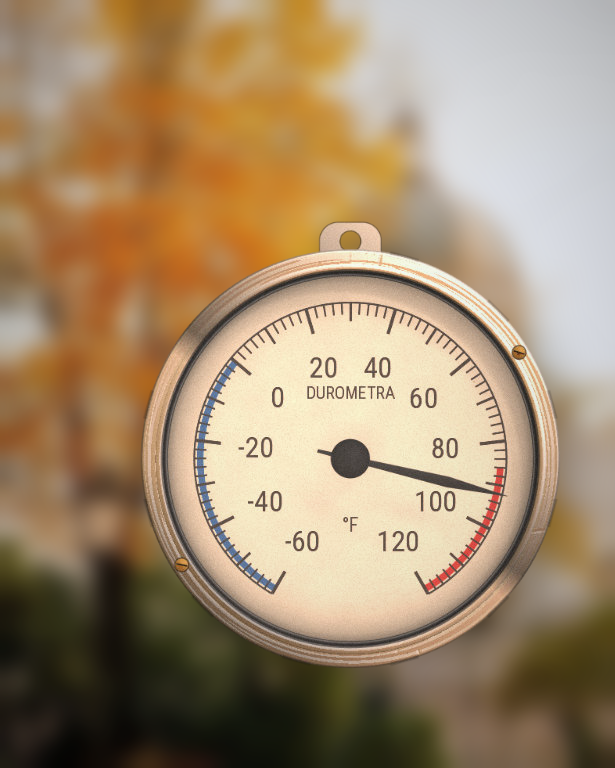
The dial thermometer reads **92** °F
